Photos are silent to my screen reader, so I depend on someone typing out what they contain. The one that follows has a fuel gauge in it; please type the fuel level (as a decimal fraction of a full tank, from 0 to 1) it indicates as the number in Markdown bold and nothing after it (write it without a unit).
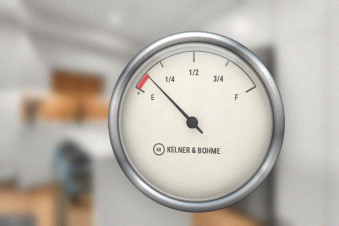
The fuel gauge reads **0.125**
